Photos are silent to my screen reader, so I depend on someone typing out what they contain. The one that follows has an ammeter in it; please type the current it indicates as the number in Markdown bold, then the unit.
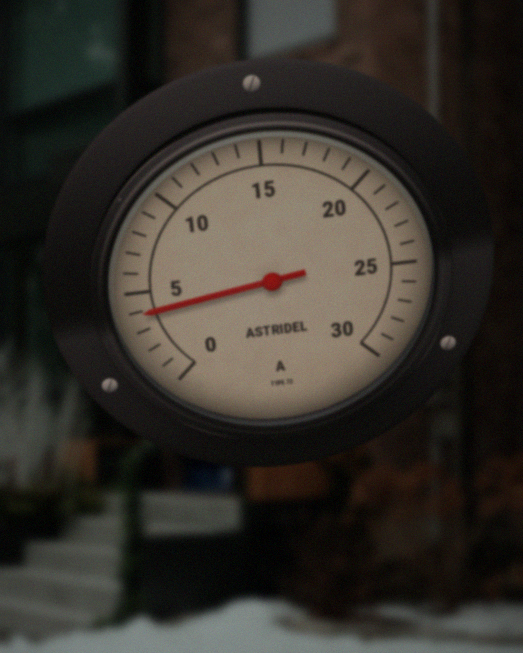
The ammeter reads **4** A
